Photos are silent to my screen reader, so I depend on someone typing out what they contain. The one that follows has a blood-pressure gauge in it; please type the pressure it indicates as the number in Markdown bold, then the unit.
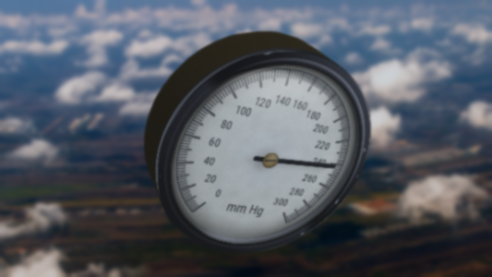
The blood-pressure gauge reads **240** mmHg
